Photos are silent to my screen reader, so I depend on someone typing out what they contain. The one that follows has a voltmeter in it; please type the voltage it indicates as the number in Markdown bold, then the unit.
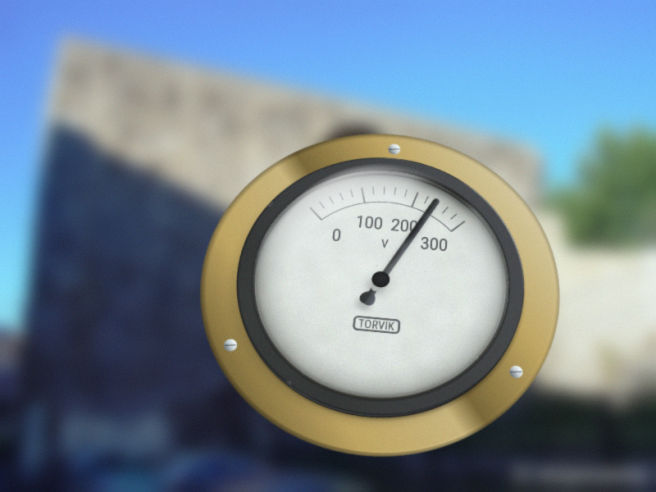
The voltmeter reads **240** V
